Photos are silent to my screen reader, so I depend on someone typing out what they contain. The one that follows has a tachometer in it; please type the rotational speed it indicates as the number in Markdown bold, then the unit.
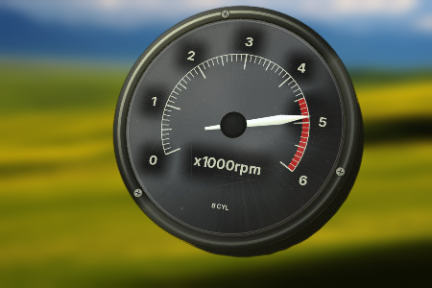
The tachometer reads **4900** rpm
